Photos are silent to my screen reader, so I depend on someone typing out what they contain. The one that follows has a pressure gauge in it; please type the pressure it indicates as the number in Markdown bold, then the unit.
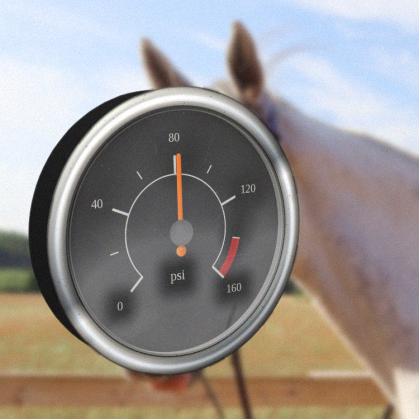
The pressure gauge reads **80** psi
